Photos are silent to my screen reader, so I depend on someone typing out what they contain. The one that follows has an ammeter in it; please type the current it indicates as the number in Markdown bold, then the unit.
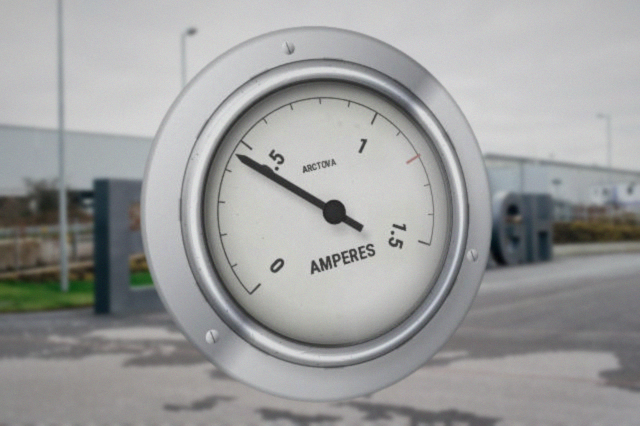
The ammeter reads **0.45** A
